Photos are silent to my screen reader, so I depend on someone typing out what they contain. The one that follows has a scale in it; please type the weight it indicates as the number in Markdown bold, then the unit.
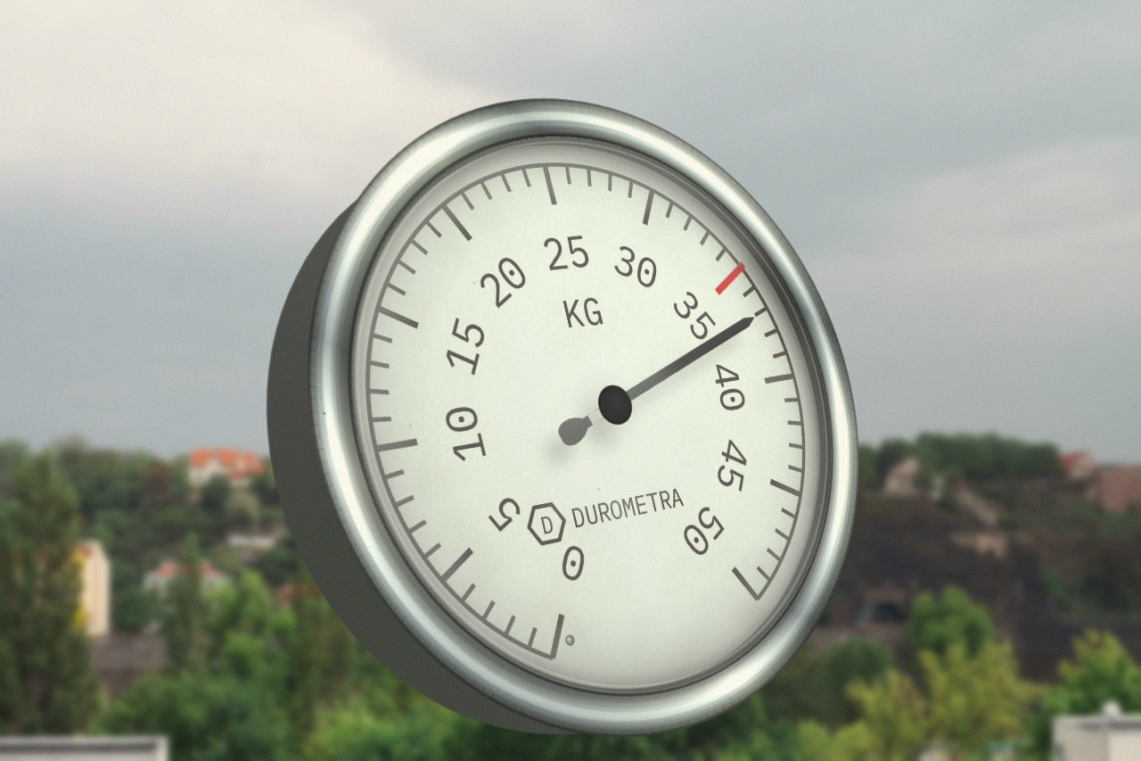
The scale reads **37** kg
